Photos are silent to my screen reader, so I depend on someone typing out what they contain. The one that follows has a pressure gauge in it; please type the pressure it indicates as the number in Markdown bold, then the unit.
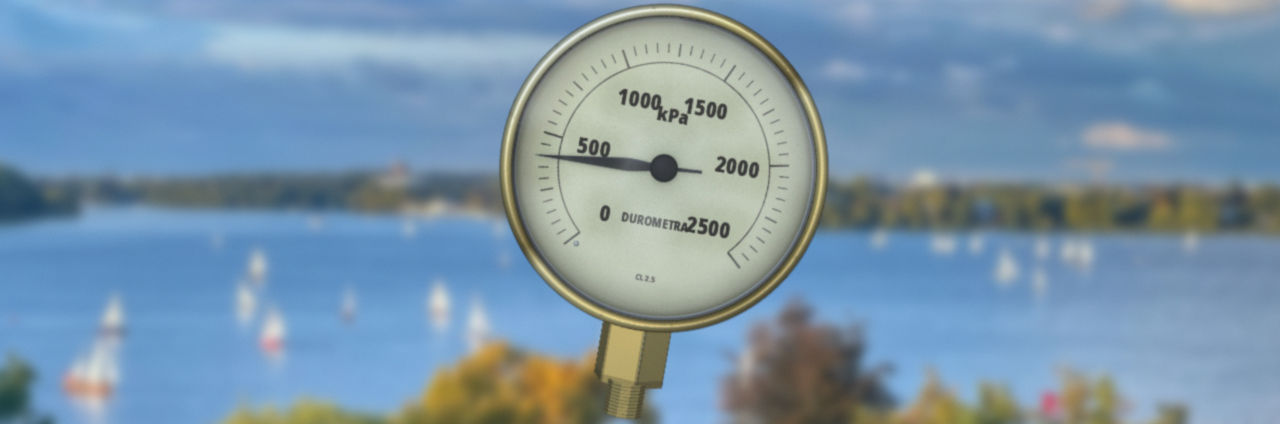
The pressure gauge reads **400** kPa
